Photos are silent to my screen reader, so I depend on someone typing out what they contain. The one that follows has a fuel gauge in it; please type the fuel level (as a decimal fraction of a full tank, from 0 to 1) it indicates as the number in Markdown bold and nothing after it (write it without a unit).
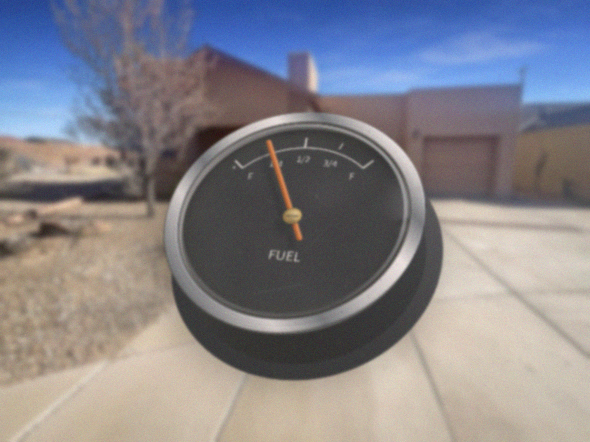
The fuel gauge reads **0.25**
